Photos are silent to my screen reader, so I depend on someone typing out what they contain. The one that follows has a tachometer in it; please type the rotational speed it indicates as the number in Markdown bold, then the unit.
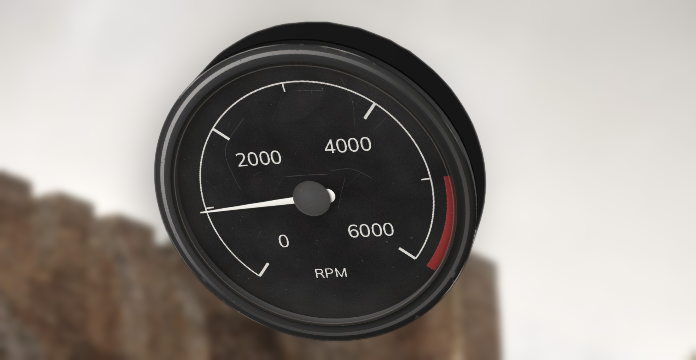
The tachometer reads **1000** rpm
